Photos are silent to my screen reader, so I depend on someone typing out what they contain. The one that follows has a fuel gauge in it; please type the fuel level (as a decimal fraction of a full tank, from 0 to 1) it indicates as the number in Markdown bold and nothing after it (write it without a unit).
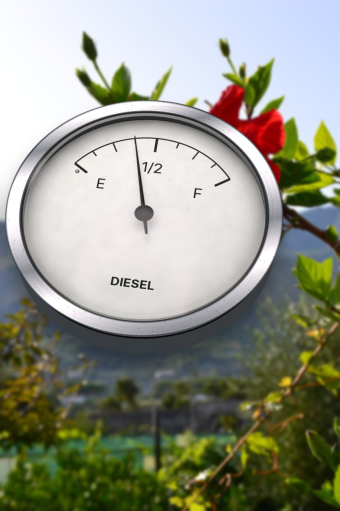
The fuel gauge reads **0.375**
